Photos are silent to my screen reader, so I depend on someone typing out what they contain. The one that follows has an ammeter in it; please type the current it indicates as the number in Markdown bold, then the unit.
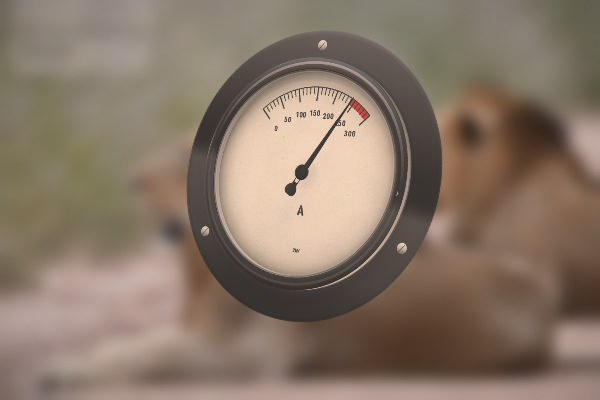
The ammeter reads **250** A
